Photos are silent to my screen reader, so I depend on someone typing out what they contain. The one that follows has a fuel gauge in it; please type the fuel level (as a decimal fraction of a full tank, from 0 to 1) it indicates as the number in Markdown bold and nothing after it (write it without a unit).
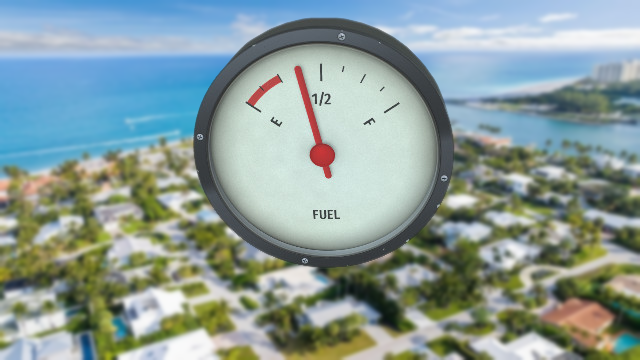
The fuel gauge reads **0.375**
